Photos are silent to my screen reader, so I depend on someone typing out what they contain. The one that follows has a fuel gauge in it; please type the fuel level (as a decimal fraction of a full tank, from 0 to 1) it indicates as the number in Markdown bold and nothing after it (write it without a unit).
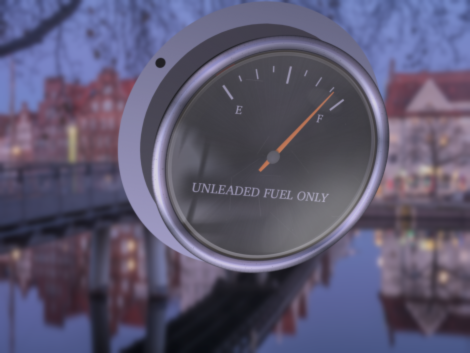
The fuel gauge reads **0.875**
